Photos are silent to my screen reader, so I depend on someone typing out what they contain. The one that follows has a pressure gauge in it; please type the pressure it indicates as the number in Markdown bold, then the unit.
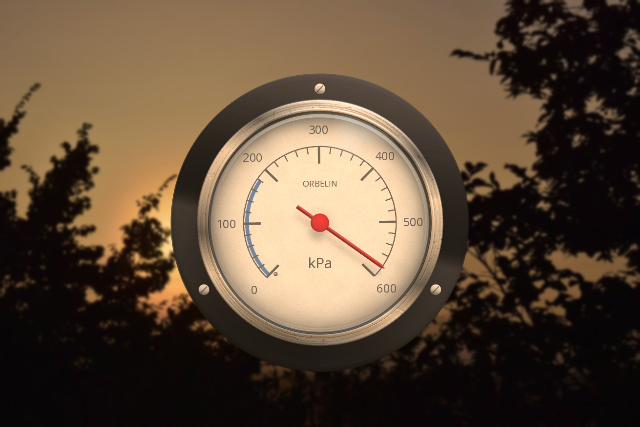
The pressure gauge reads **580** kPa
